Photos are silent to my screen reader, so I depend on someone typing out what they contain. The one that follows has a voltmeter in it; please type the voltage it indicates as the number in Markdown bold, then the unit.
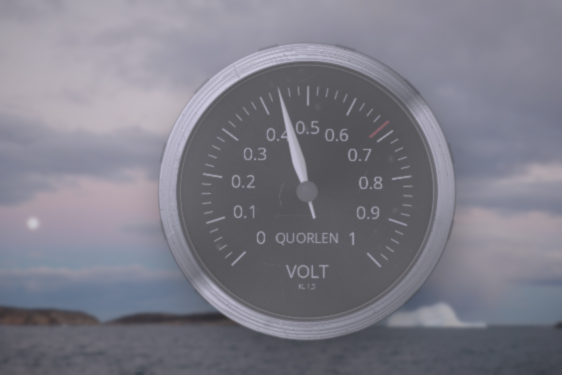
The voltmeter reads **0.44** V
